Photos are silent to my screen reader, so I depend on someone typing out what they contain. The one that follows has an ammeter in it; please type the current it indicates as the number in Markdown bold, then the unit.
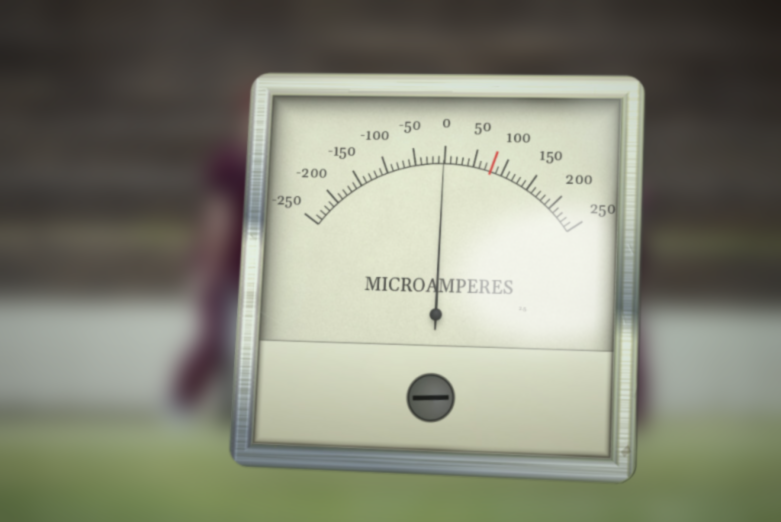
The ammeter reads **0** µA
